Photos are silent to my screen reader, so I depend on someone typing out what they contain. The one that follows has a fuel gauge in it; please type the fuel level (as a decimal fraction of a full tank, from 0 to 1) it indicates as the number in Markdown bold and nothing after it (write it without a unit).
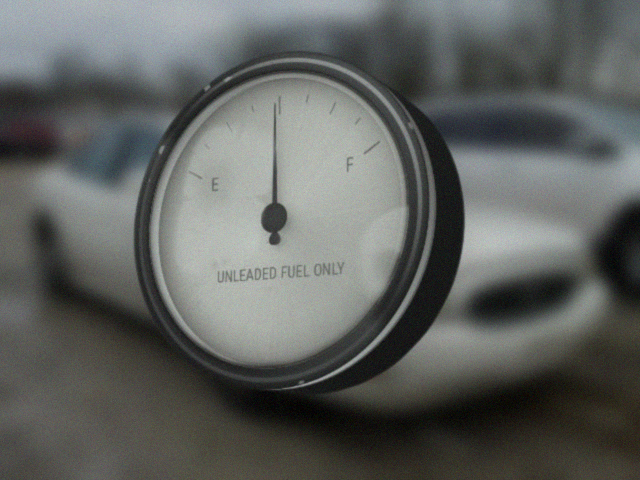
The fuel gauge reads **0.5**
